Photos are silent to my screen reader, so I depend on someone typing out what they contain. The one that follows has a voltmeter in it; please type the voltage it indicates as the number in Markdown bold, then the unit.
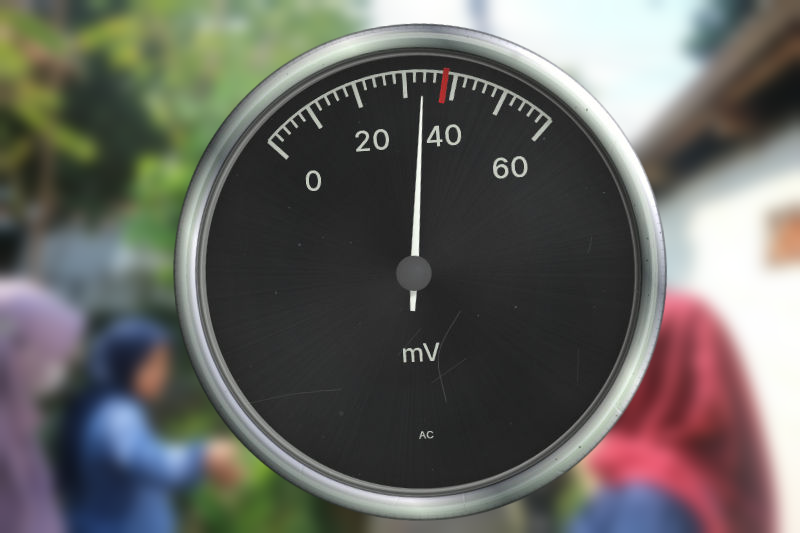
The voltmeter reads **34** mV
